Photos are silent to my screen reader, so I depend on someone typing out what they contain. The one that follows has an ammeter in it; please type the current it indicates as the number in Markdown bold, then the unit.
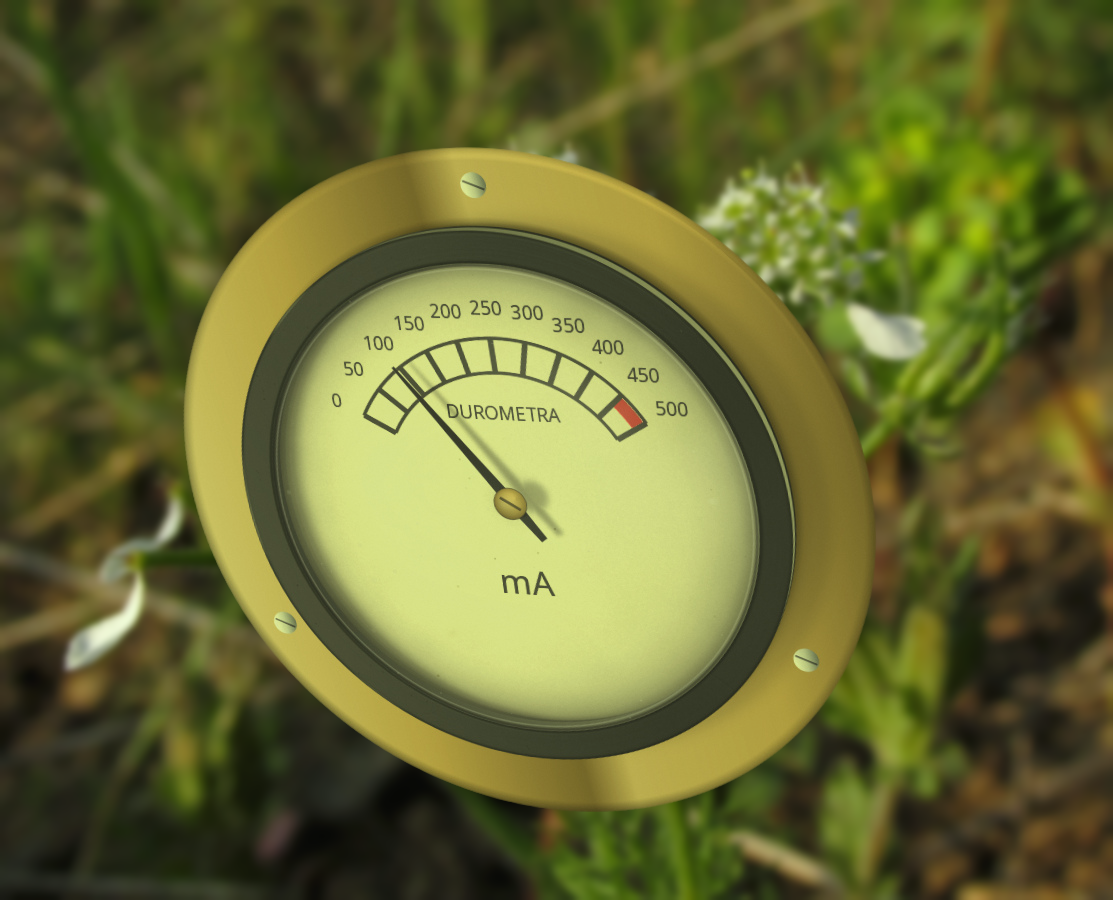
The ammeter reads **100** mA
